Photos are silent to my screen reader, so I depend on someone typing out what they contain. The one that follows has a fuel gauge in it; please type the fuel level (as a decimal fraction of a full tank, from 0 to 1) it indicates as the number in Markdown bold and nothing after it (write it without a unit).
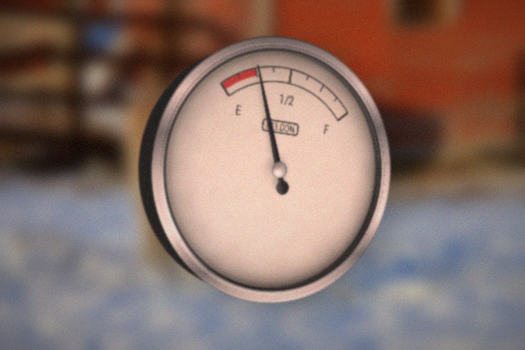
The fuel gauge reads **0.25**
